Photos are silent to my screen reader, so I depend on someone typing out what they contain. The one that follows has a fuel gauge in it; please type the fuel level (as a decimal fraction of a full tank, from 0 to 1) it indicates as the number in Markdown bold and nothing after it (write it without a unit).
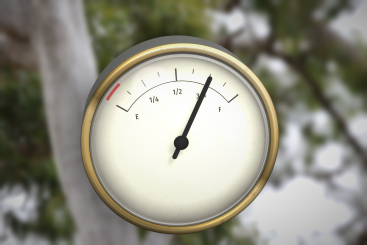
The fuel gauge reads **0.75**
